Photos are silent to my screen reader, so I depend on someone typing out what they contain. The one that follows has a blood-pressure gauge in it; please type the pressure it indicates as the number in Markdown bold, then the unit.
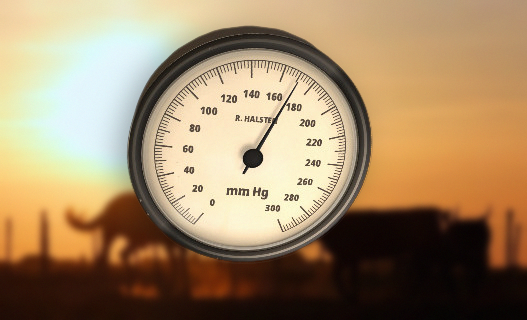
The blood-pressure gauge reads **170** mmHg
